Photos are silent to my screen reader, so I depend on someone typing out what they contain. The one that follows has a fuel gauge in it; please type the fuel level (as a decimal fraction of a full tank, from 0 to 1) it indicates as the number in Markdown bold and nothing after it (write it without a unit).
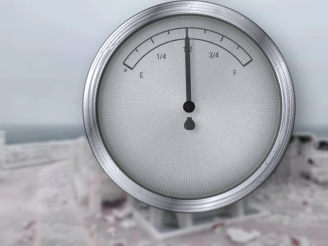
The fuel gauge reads **0.5**
